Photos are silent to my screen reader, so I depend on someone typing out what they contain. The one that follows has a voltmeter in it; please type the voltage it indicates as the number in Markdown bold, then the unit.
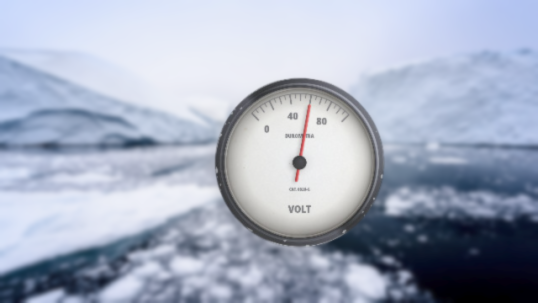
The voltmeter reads **60** V
